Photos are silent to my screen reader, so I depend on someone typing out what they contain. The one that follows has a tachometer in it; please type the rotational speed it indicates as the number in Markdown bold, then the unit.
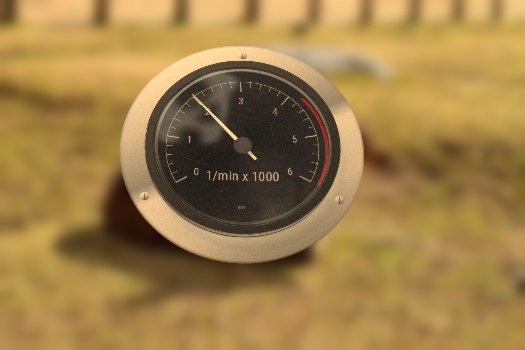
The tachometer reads **2000** rpm
